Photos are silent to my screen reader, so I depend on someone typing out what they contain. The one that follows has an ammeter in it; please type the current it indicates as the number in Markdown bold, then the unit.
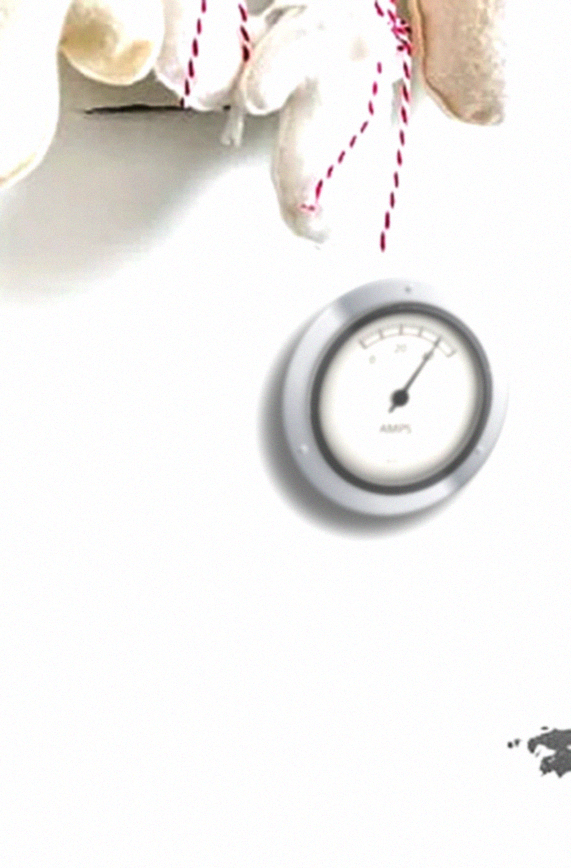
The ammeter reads **40** A
